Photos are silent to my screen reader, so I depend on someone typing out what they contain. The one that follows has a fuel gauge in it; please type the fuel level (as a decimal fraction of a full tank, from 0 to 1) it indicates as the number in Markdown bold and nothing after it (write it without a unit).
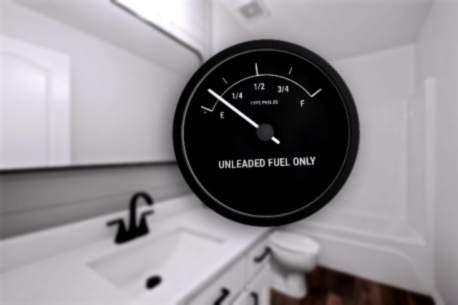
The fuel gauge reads **0.125**
